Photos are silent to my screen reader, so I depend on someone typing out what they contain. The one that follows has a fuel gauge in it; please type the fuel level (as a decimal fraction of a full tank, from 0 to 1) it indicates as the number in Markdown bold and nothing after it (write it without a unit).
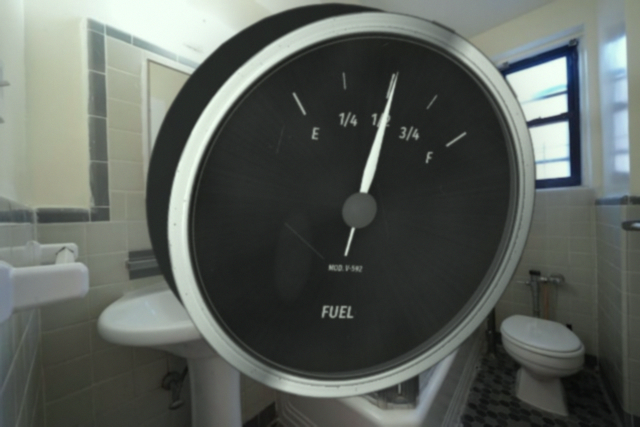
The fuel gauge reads **0.5**
